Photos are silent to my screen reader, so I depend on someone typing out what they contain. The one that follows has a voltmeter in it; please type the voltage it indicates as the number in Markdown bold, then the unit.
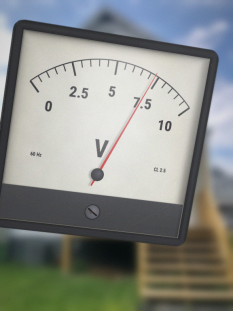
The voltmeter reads **7.25** V
